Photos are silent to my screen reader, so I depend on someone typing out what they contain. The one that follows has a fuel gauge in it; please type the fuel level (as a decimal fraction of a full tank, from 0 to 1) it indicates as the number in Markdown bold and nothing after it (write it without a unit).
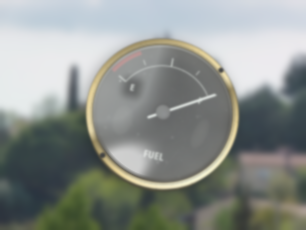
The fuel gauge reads **1**
